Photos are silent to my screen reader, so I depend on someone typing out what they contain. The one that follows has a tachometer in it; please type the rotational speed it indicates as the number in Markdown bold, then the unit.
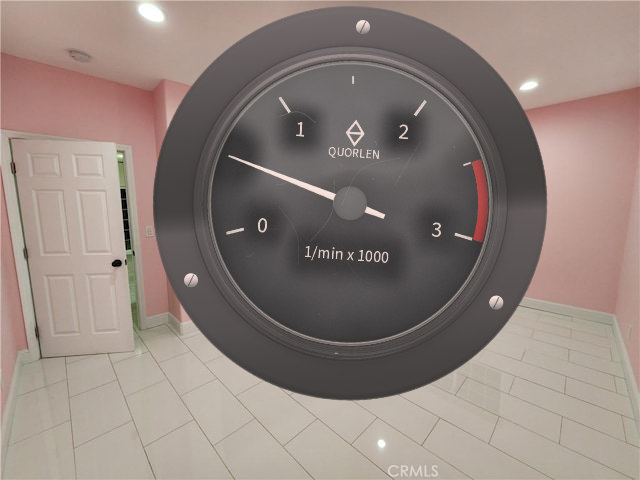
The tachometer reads **500** rpm
